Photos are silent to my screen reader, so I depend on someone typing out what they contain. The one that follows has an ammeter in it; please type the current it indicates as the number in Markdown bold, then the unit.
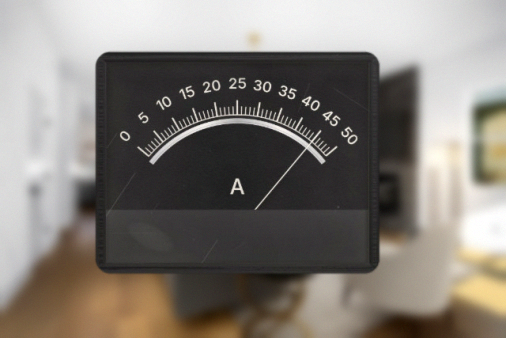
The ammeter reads **45** A
